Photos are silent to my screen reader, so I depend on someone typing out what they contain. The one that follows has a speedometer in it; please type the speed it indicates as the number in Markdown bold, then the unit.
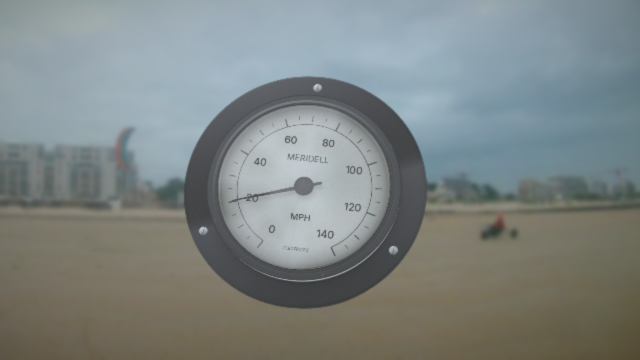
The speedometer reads **20** mph
